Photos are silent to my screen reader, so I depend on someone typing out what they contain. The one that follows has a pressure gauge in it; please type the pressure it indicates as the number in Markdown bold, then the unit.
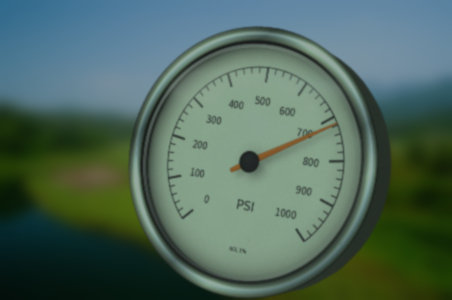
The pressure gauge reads **720** psi
